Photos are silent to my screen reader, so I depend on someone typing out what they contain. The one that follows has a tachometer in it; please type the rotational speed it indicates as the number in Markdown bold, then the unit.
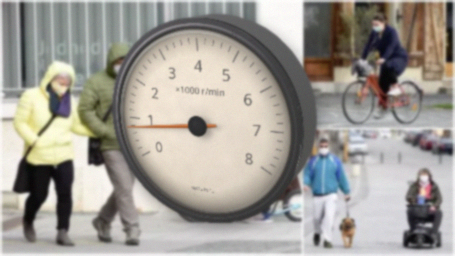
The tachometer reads **800** rpm
